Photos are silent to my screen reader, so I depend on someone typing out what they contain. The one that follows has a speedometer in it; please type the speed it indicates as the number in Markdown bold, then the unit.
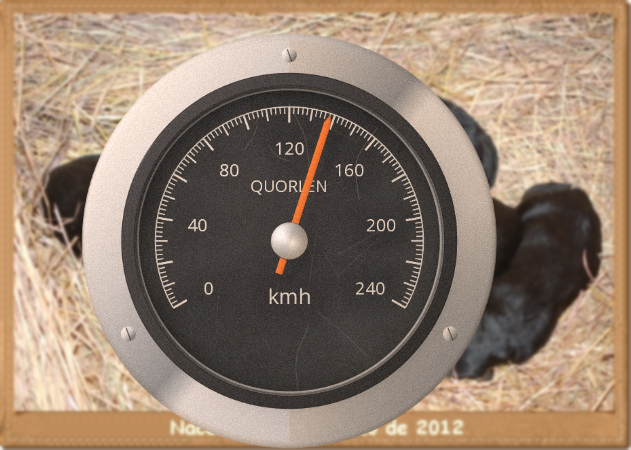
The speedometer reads **138** km/h
